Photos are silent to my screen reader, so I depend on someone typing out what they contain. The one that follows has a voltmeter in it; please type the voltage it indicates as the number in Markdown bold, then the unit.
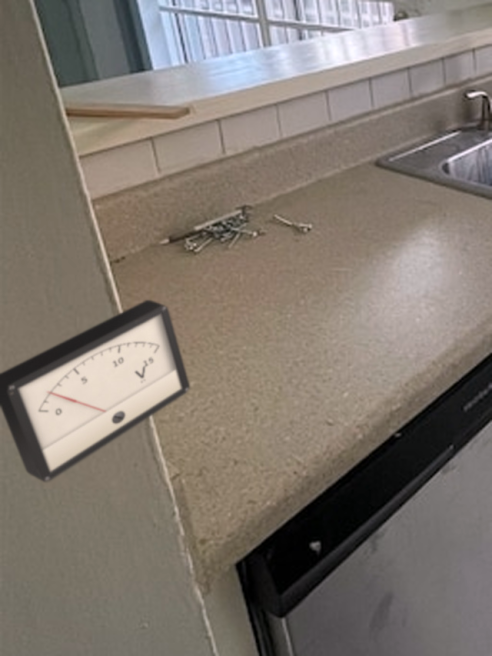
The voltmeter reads **2** V
